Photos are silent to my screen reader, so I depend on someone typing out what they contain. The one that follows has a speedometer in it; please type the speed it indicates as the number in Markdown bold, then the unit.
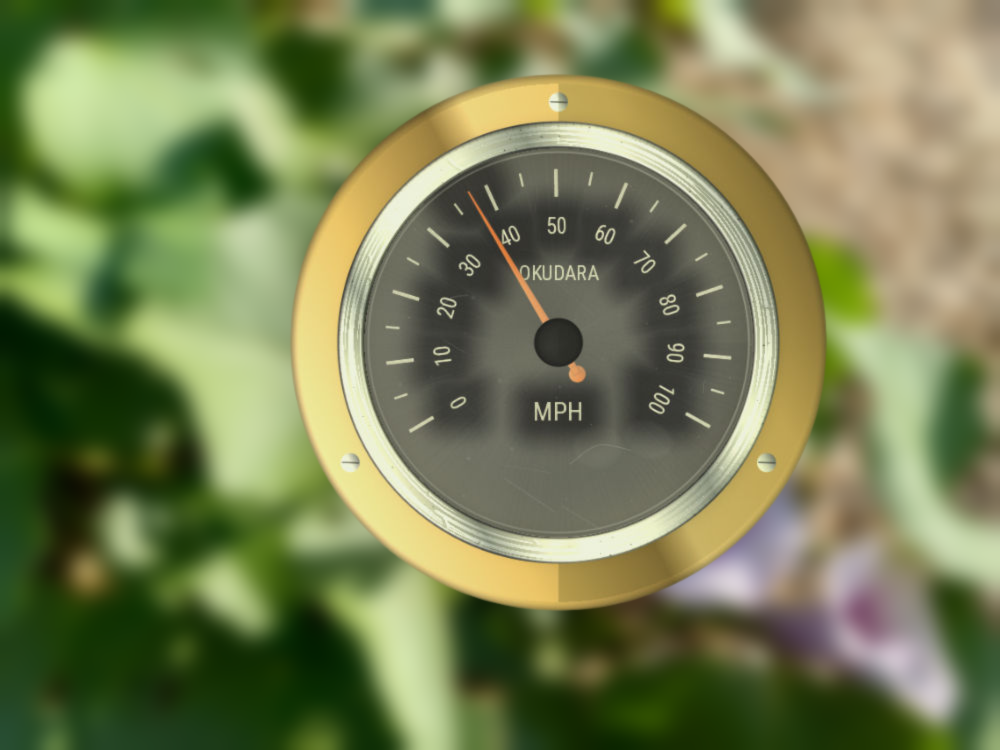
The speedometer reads **37.5** mph
